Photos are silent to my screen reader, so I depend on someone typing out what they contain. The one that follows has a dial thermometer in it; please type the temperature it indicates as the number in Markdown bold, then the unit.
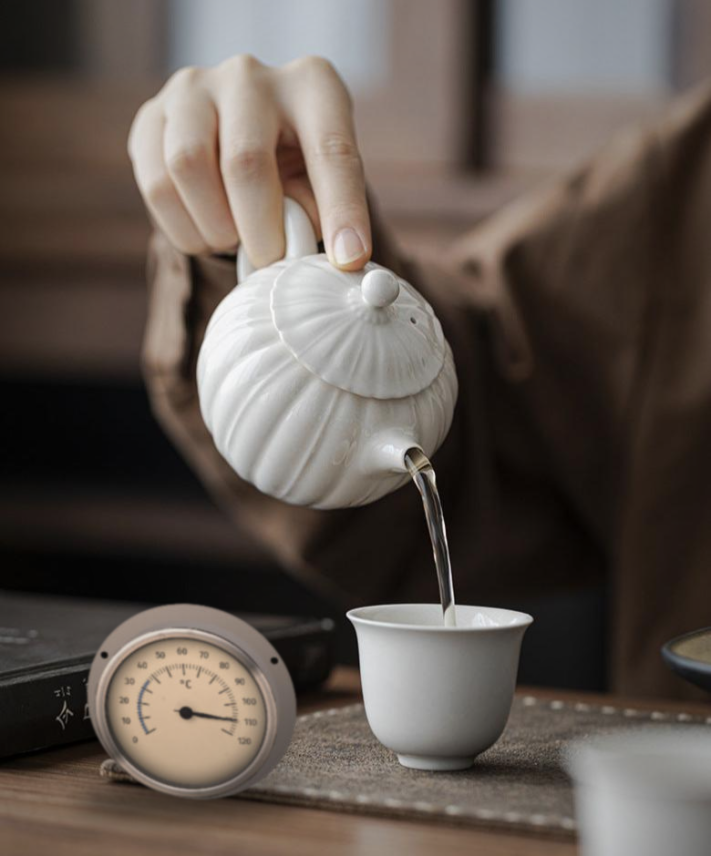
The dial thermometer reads **110** °C
